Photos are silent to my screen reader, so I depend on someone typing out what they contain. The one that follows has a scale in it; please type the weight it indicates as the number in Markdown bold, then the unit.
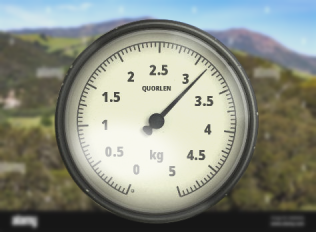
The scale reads **3.15** kg
